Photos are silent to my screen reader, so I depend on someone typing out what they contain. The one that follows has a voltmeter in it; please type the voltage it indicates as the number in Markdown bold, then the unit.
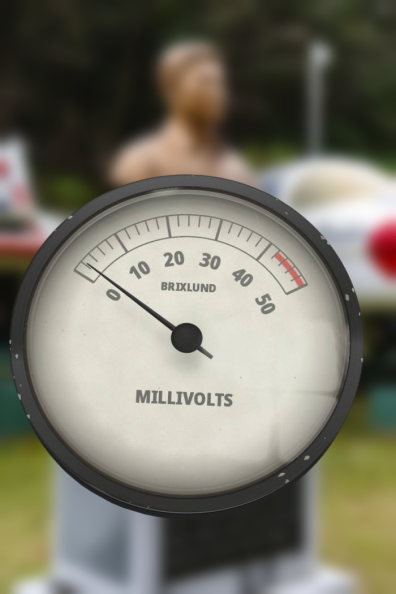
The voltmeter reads **2** mV
